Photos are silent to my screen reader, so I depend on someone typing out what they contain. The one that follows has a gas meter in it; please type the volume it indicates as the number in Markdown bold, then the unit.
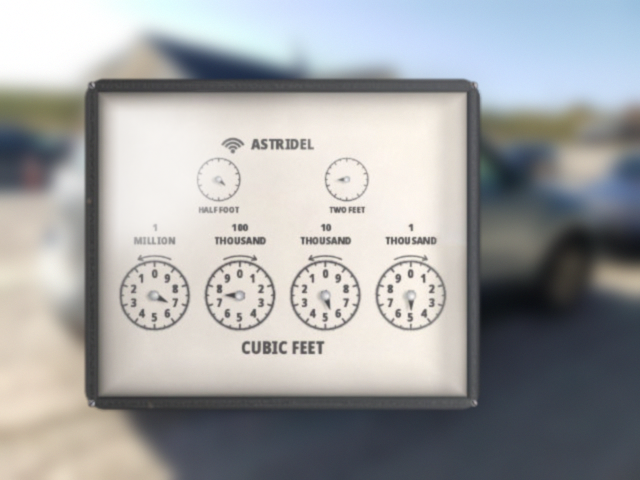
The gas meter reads **675500** ft³
